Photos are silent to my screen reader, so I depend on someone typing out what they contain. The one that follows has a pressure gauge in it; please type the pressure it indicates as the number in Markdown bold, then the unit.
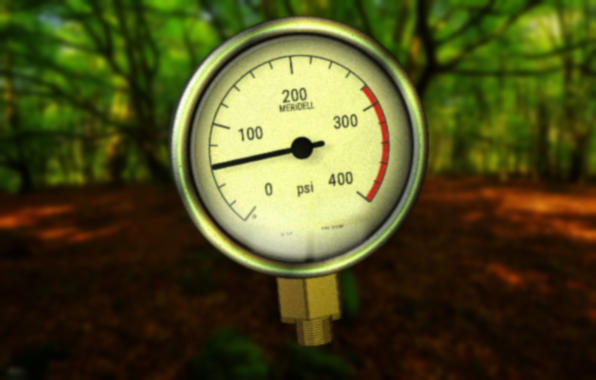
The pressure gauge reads **60** psi
